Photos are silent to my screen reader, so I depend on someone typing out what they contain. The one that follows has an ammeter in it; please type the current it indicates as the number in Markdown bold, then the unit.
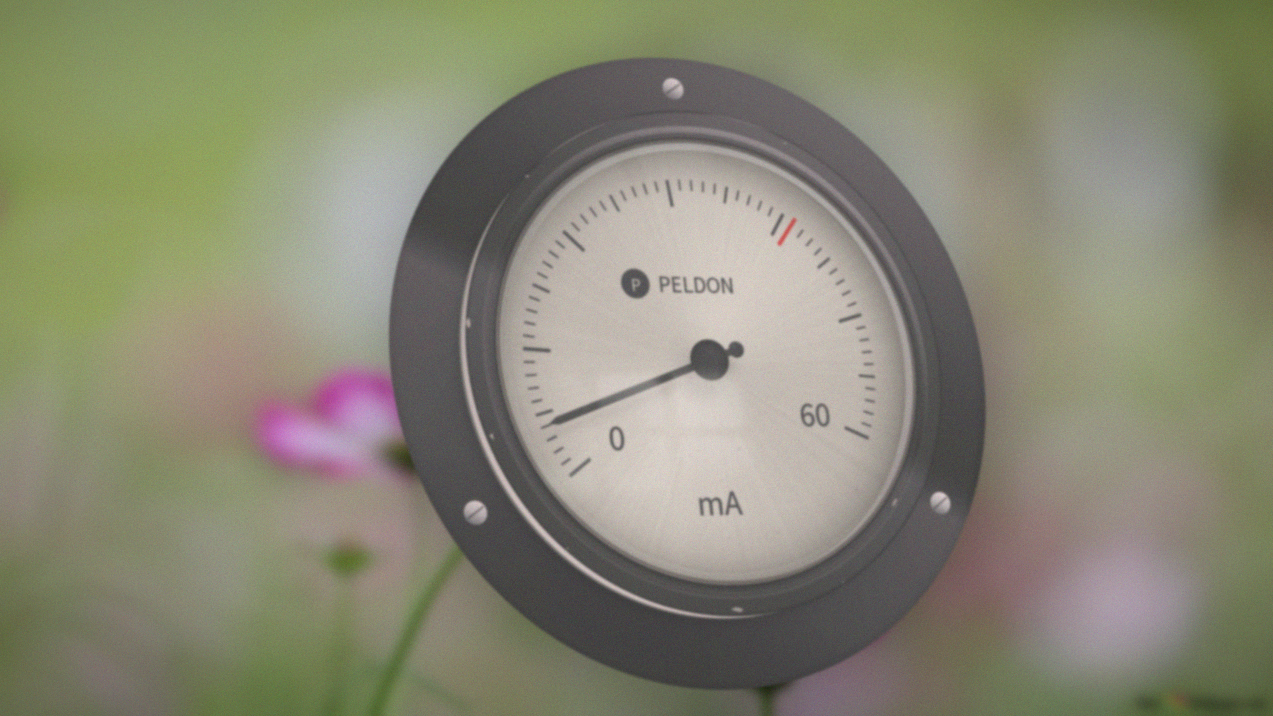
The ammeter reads **4** mA
